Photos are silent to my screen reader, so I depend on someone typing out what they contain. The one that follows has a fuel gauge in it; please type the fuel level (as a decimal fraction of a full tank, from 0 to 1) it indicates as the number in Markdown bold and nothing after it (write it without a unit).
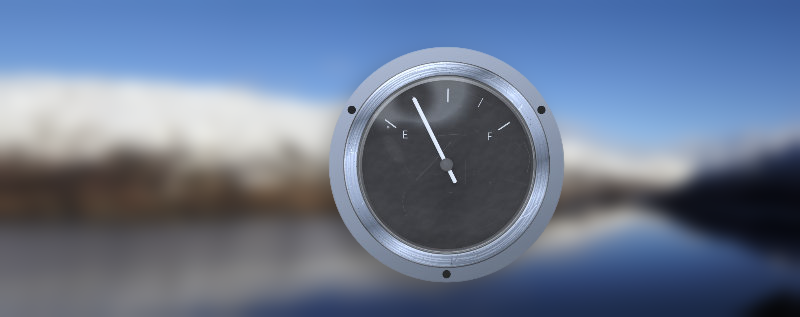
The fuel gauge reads **0.25**
